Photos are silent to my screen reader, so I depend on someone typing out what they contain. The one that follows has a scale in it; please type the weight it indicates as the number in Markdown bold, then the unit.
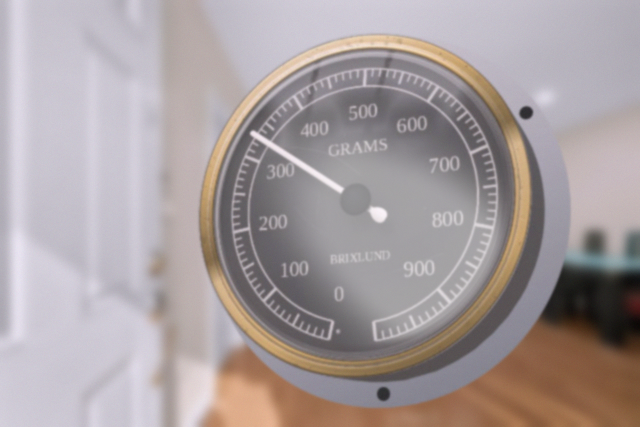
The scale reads **330** g
